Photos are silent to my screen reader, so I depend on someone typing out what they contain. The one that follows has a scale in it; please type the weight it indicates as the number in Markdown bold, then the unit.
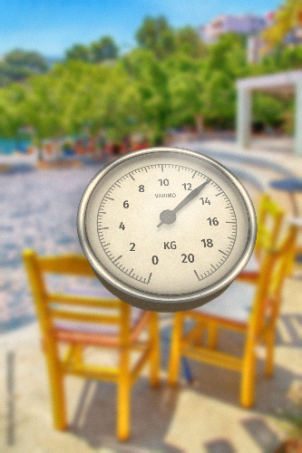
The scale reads **13** kg
